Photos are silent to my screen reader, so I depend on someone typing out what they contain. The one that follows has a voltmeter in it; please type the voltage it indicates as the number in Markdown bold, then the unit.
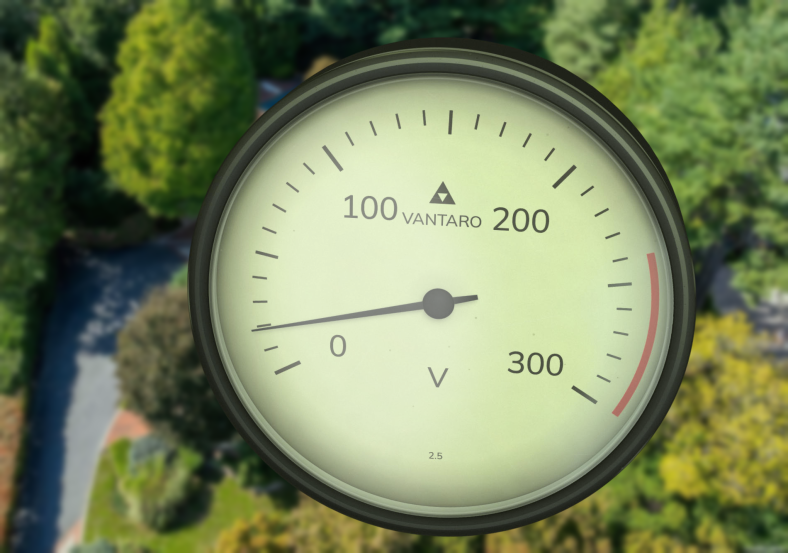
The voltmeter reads **20** V
